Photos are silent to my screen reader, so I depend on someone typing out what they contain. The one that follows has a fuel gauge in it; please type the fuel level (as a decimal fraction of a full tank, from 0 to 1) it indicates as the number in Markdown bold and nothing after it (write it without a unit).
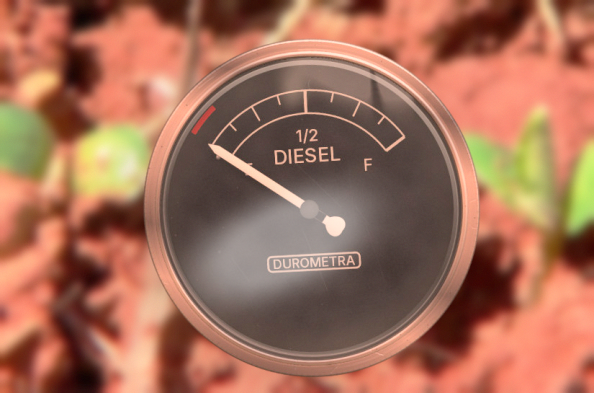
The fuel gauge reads **0**
